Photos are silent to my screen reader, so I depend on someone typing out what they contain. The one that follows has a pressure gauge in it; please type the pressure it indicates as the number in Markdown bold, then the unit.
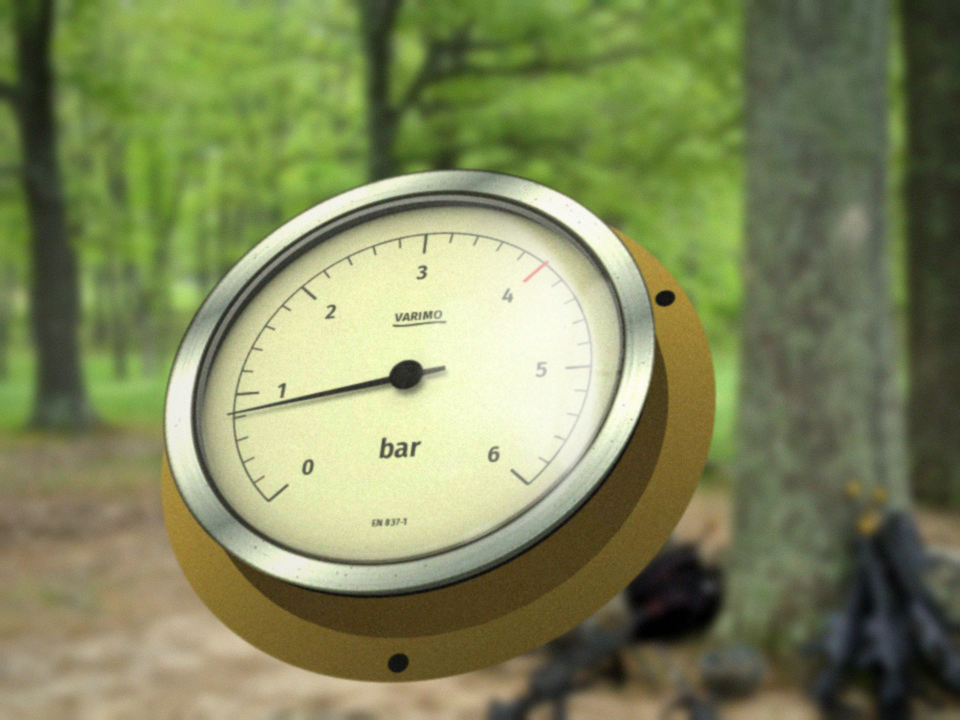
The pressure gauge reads **0.8** bar
